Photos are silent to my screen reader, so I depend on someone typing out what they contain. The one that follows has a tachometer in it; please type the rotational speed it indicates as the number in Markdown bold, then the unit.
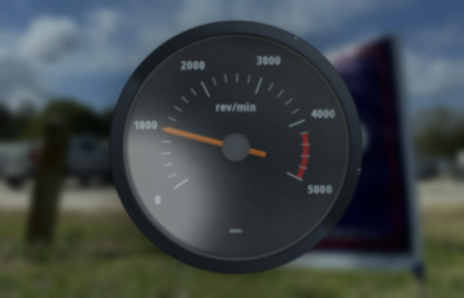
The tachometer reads **1000** rpm
